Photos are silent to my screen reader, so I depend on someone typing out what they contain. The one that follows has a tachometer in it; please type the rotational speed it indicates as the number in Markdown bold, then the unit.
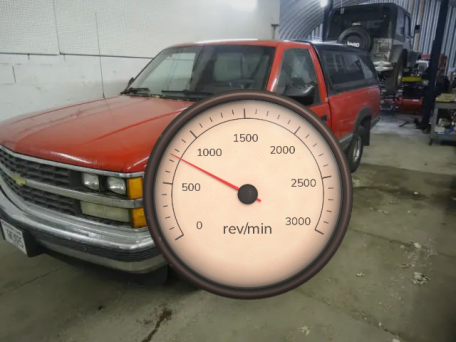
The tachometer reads **750** rpm
